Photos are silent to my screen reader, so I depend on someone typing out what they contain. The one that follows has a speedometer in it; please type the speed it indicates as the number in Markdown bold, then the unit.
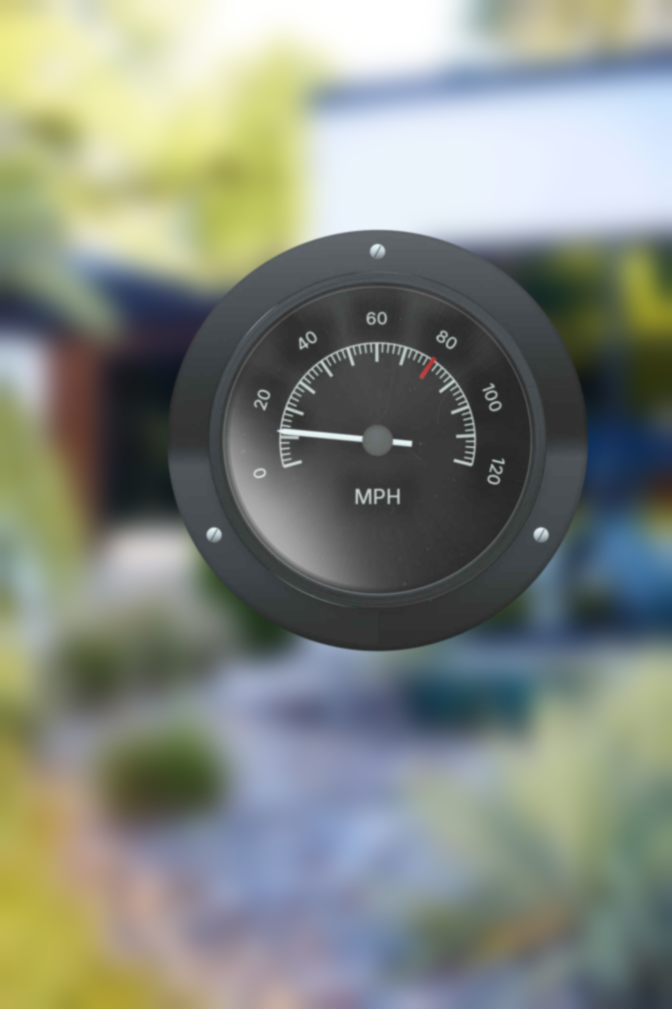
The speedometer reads **12** mph
